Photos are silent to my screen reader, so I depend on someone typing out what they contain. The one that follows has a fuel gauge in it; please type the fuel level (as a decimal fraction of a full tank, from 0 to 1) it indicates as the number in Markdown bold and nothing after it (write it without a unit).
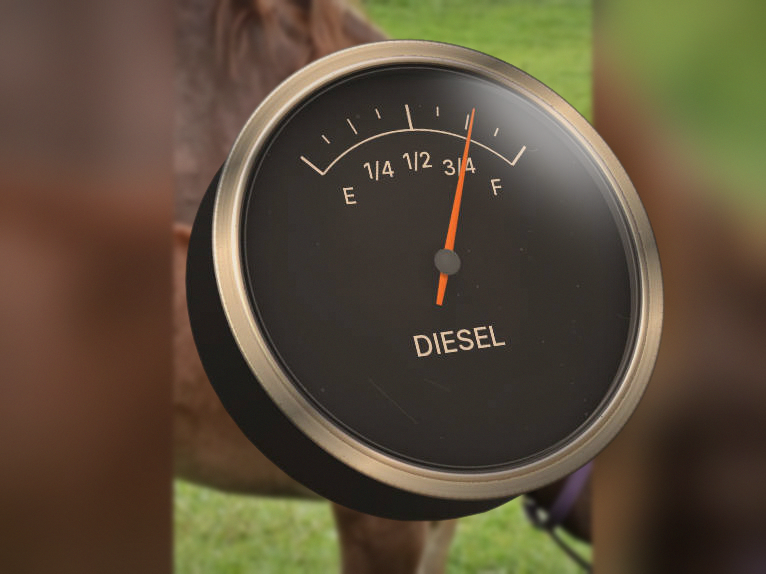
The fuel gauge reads **0.75**
